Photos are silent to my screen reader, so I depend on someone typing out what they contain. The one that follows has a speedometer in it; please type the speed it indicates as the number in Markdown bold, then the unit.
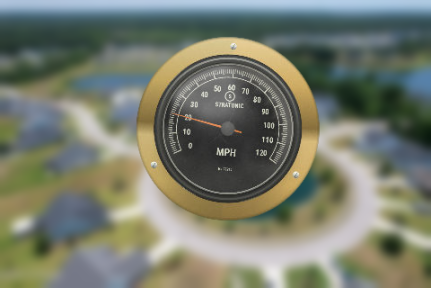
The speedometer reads **20** mph
